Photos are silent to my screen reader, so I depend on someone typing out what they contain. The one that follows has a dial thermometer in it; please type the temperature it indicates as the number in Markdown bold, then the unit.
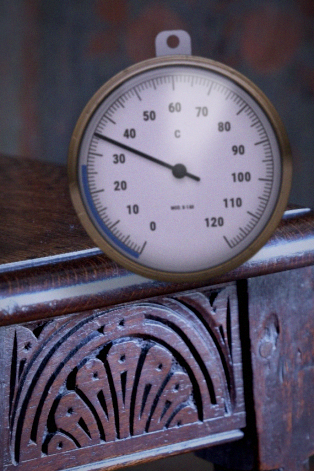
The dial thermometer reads **35** °C
